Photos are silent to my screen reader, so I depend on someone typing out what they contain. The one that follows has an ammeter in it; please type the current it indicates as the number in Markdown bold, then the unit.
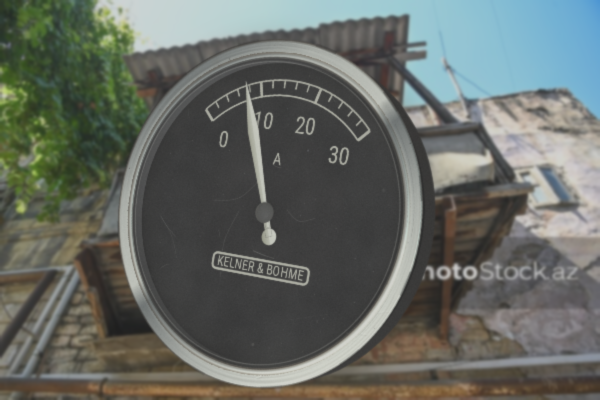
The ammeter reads **8** A
